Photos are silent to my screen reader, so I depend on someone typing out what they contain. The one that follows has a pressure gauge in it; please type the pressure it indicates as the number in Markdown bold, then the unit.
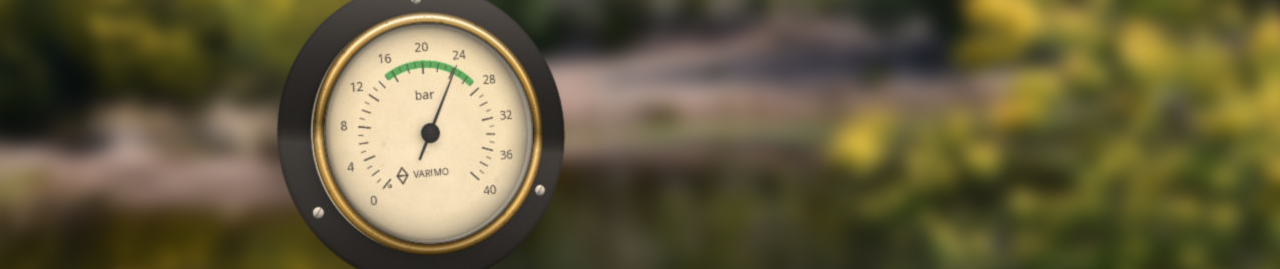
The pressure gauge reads **24** bar
